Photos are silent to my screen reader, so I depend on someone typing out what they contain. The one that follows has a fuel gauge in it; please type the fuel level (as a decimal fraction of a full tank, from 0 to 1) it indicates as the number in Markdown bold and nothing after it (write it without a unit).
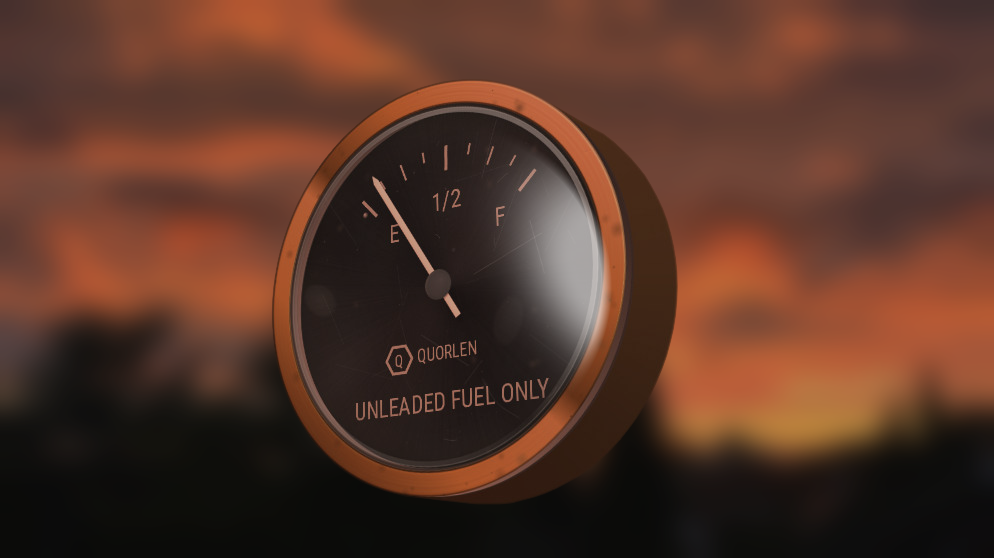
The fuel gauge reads **0.125**
